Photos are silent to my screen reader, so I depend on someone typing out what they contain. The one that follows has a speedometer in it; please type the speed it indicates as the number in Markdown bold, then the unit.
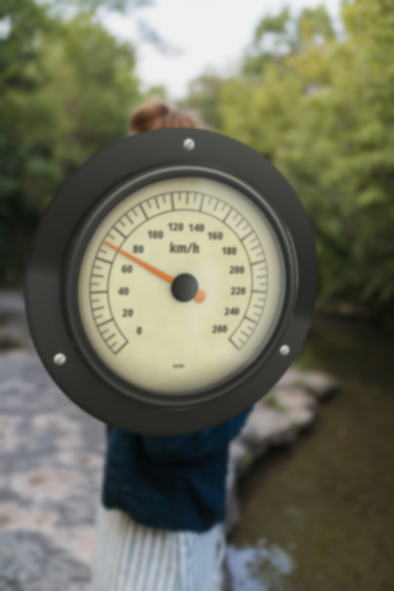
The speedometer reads **70** km/h
